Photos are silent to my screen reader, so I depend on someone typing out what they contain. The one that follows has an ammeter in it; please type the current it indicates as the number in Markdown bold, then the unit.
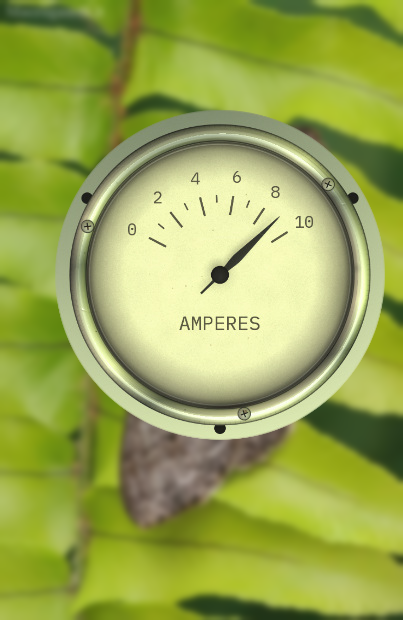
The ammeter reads **9** A
